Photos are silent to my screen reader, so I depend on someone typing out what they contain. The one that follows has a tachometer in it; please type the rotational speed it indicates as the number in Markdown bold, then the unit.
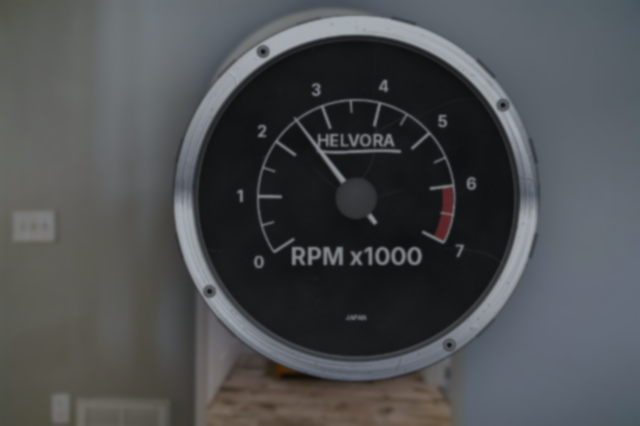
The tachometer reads **2500** rpm
